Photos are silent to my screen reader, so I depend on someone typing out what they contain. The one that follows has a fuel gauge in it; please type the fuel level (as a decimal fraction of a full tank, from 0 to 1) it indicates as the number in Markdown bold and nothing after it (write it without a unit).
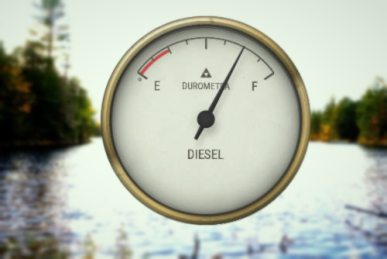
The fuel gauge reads **0.75**
